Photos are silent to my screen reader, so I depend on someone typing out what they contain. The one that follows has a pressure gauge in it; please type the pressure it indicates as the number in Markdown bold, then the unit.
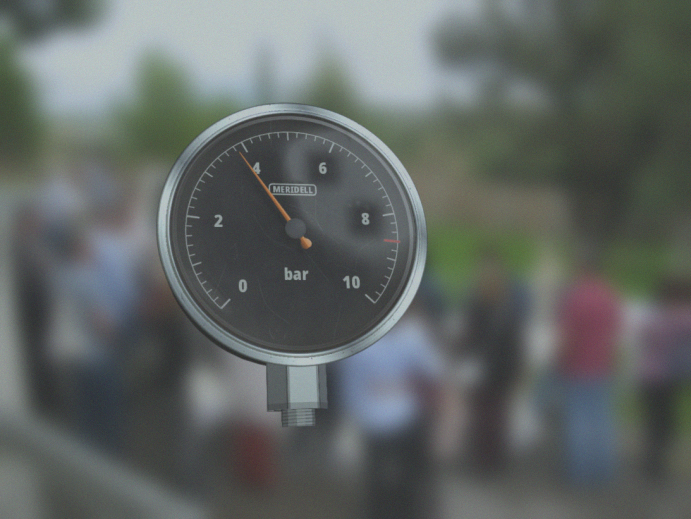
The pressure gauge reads **3.8** bar
